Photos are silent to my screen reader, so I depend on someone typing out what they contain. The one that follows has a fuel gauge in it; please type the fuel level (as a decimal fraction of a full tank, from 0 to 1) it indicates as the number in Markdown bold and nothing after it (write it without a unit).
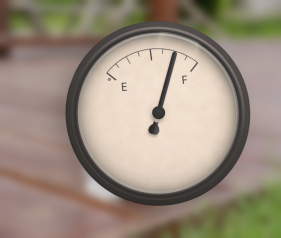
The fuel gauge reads **0.75**
